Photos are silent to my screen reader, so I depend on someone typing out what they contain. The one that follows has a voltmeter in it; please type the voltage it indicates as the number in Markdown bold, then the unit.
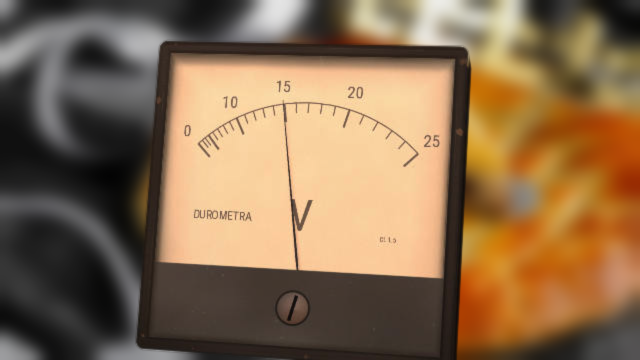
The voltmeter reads **15** V
